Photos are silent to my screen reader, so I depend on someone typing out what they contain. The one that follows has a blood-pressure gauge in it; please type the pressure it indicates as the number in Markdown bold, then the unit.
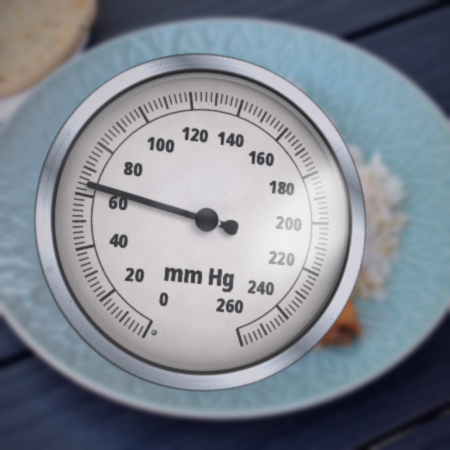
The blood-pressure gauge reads **64** mmHg
